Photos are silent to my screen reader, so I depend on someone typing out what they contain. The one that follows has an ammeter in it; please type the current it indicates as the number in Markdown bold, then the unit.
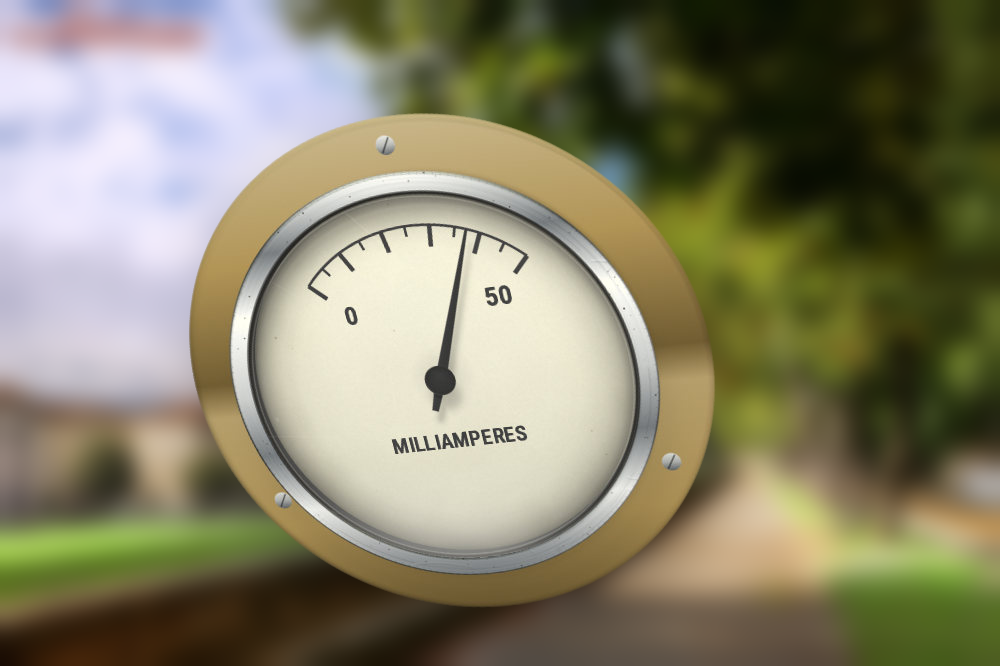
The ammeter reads **37.5** mA
